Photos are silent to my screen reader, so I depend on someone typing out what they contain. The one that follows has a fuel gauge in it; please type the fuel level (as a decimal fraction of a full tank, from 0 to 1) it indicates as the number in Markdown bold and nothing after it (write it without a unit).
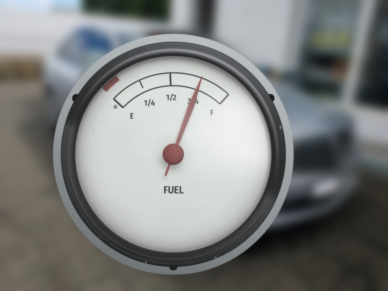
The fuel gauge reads **0.75**
